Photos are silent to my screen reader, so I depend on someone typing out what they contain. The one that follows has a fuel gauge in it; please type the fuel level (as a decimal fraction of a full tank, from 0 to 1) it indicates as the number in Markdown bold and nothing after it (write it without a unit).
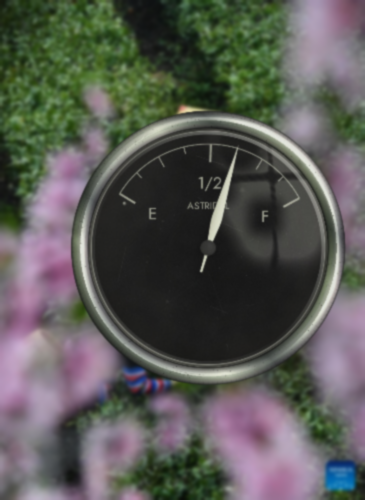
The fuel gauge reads **0.625**
